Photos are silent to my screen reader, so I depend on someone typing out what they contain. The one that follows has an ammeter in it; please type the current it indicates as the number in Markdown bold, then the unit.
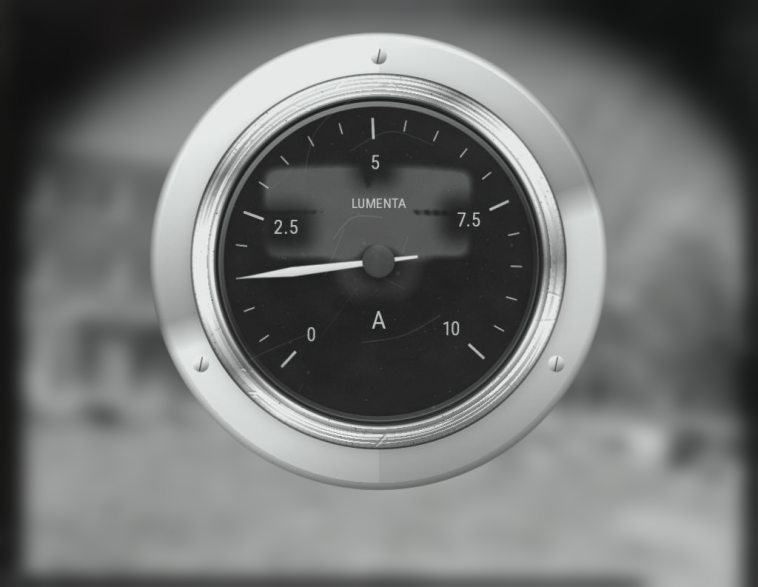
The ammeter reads **1.5** A
